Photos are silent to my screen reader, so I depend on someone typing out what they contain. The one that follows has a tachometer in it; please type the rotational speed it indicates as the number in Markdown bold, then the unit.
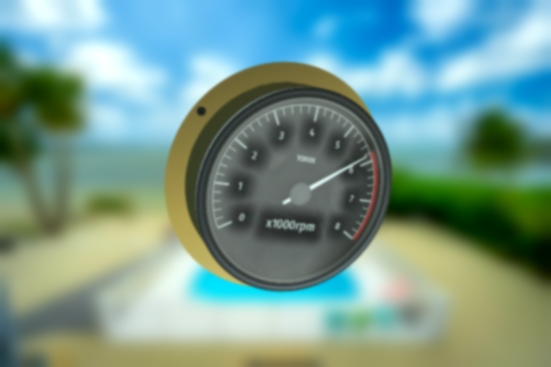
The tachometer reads **5800** rpm
